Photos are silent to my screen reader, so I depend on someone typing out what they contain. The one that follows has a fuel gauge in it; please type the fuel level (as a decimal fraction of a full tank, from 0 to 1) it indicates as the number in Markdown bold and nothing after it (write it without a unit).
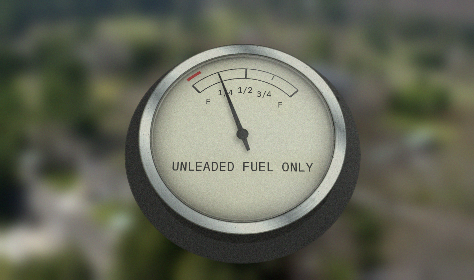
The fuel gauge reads **0.25**
